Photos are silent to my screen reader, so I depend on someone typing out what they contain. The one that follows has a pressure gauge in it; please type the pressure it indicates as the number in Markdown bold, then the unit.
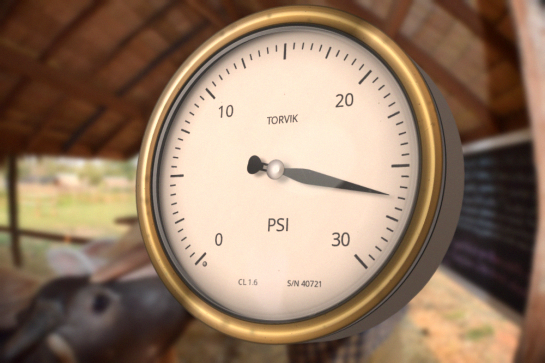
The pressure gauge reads **26.5** psi
